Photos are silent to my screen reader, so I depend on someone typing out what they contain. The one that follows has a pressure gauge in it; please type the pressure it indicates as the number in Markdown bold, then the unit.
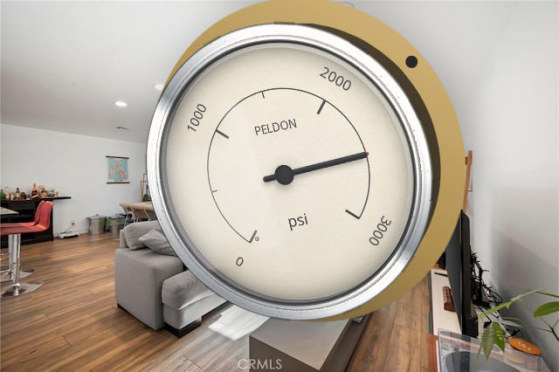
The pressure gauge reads **2500** psi
